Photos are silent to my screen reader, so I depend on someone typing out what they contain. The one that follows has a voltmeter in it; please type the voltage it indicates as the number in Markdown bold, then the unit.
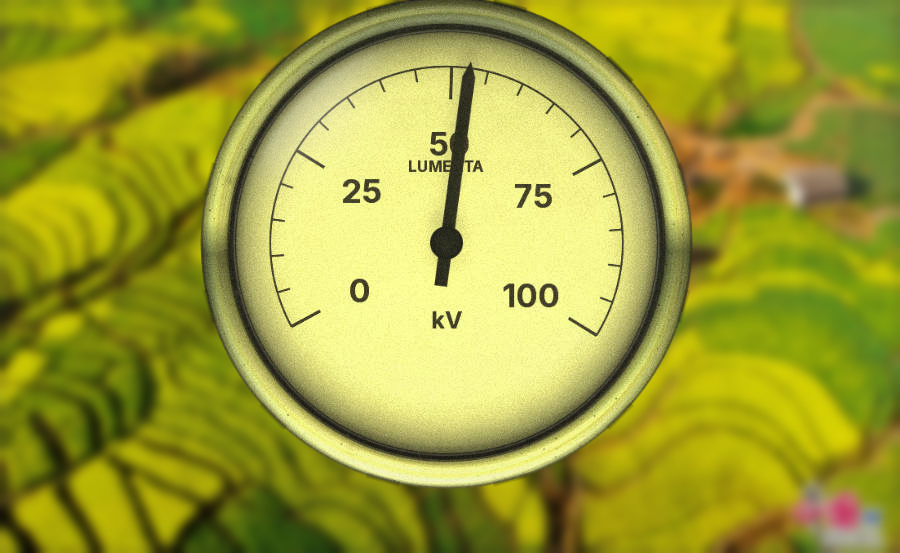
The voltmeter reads **52.5** kV
